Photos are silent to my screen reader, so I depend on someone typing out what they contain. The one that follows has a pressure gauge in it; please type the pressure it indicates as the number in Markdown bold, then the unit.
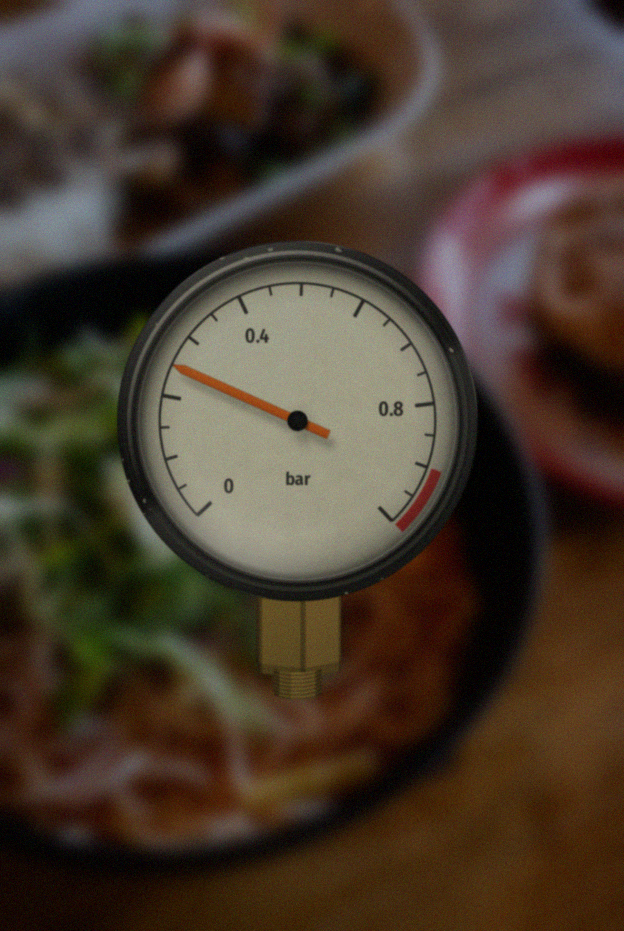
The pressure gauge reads **0.25** bar
